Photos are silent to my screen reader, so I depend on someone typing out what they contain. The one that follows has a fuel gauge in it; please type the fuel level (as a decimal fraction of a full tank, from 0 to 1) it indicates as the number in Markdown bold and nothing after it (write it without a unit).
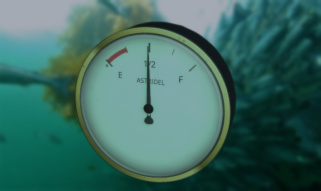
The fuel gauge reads **0.5**
